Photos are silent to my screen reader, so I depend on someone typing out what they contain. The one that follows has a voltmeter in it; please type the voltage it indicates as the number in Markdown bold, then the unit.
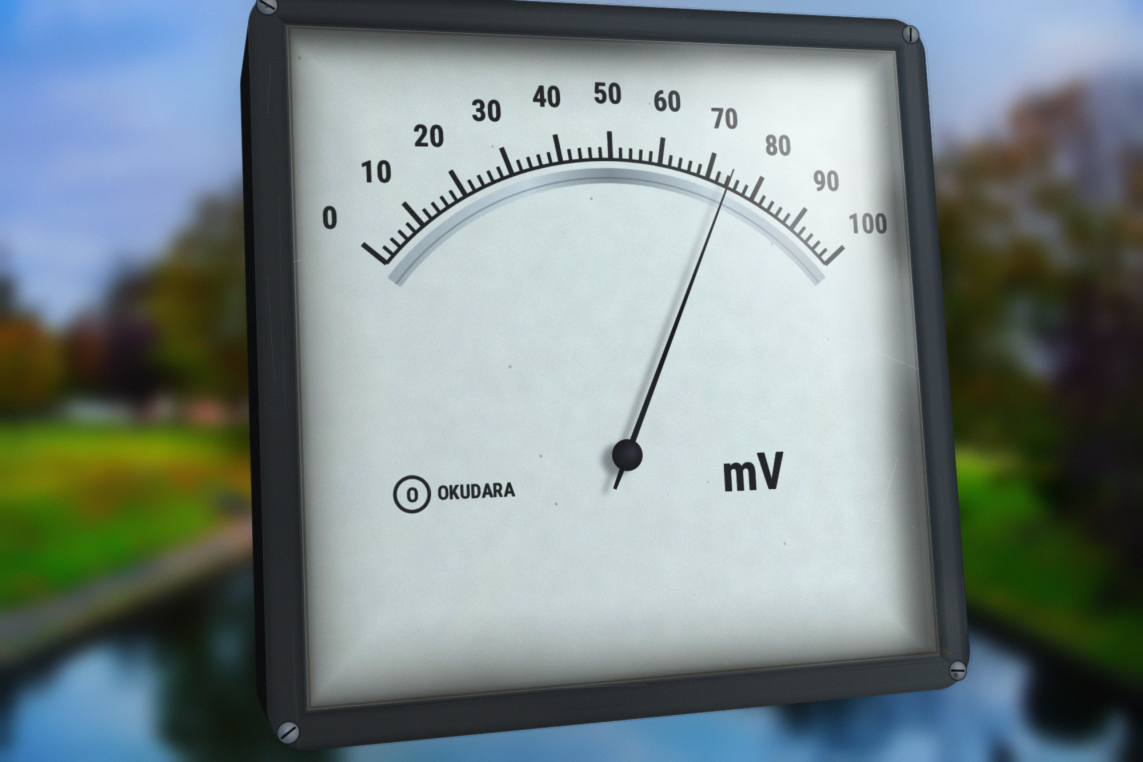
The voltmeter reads **74** mV
